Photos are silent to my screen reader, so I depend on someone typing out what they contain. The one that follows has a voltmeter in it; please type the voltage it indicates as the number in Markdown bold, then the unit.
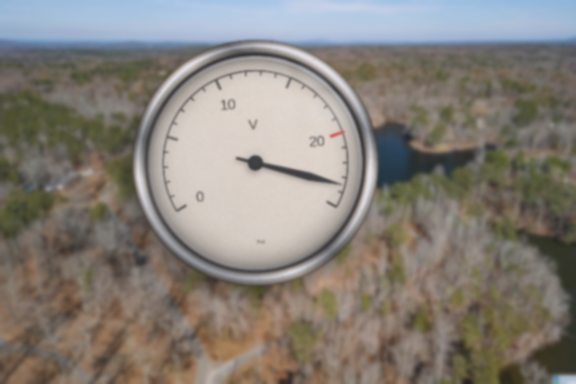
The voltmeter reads **23.5** V
